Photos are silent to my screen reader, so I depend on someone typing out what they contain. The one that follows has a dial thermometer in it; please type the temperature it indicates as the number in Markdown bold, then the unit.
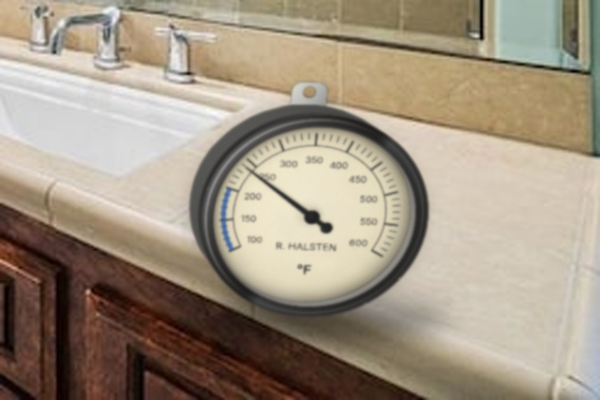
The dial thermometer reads **240** °F
